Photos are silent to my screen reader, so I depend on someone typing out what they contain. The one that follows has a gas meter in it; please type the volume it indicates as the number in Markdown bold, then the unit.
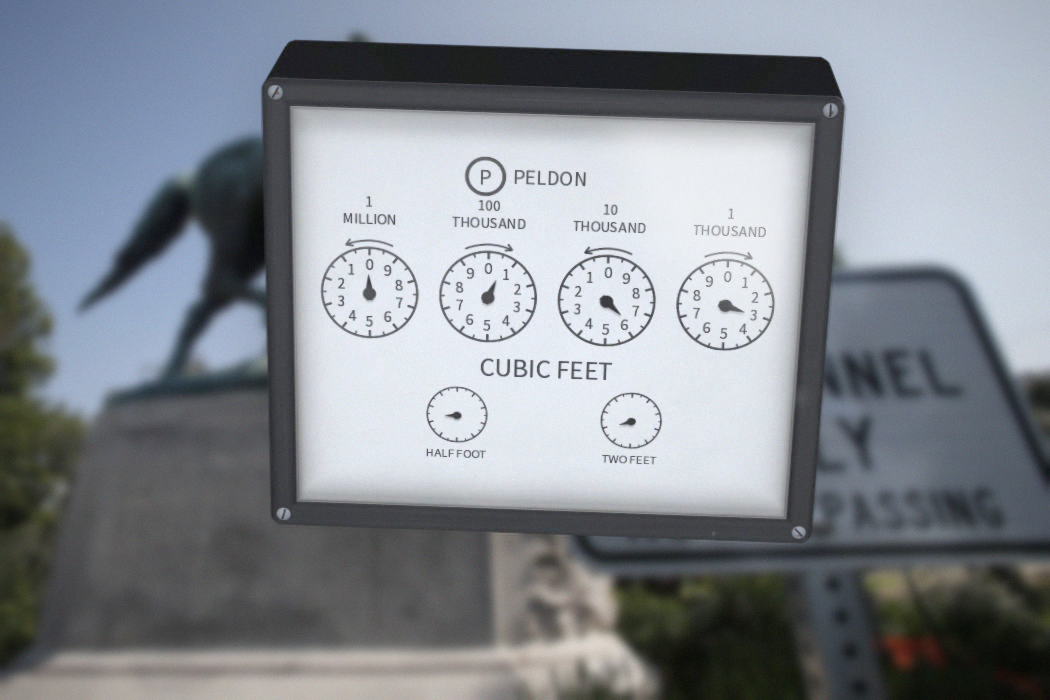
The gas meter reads **6300** ft³
